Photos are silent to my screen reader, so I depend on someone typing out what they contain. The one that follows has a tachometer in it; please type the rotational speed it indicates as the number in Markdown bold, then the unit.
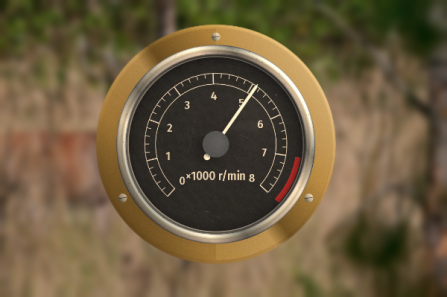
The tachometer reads **5100** rpm
